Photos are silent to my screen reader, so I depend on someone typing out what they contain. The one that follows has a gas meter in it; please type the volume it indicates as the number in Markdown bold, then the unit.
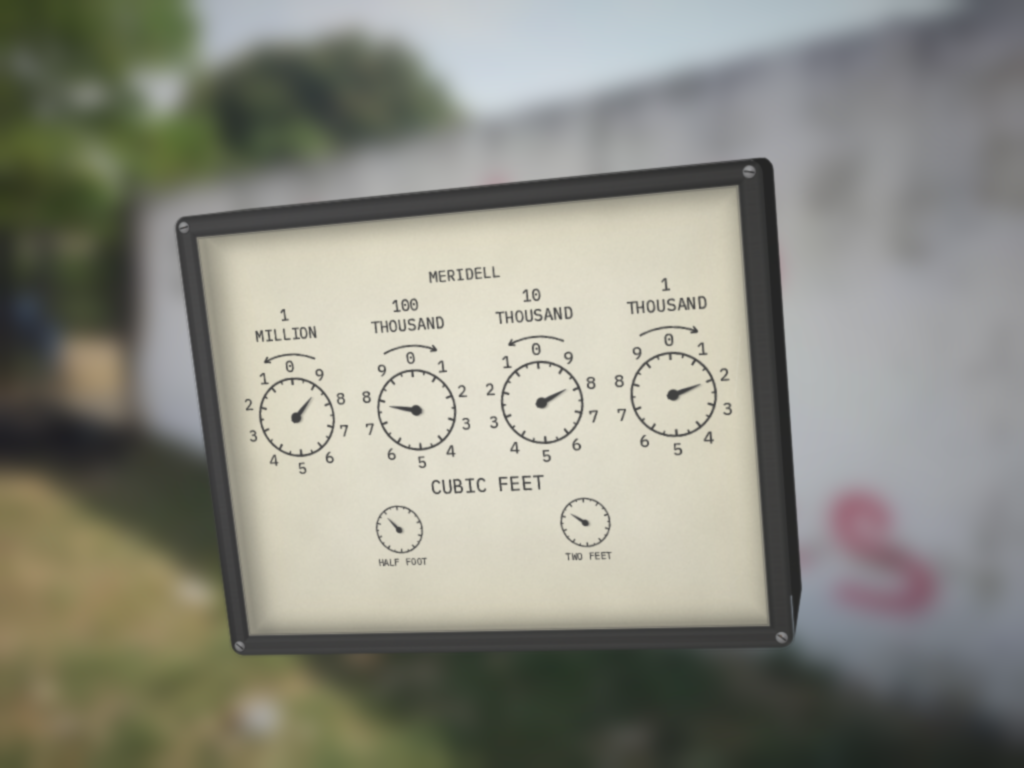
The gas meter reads **878200** ft³
